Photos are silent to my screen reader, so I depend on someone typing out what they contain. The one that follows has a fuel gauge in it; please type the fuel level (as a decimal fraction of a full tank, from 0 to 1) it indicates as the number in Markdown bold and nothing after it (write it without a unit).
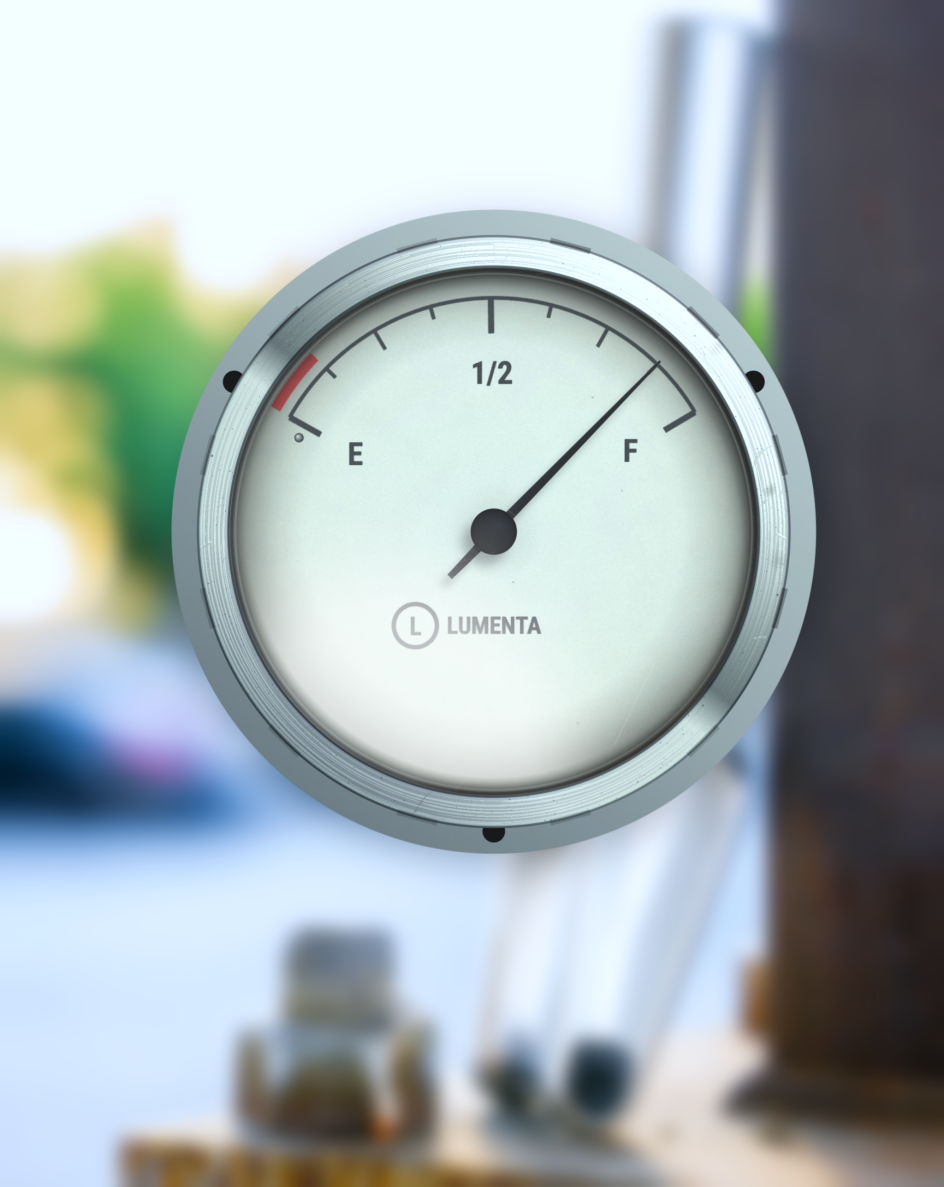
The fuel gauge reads **0.875**
